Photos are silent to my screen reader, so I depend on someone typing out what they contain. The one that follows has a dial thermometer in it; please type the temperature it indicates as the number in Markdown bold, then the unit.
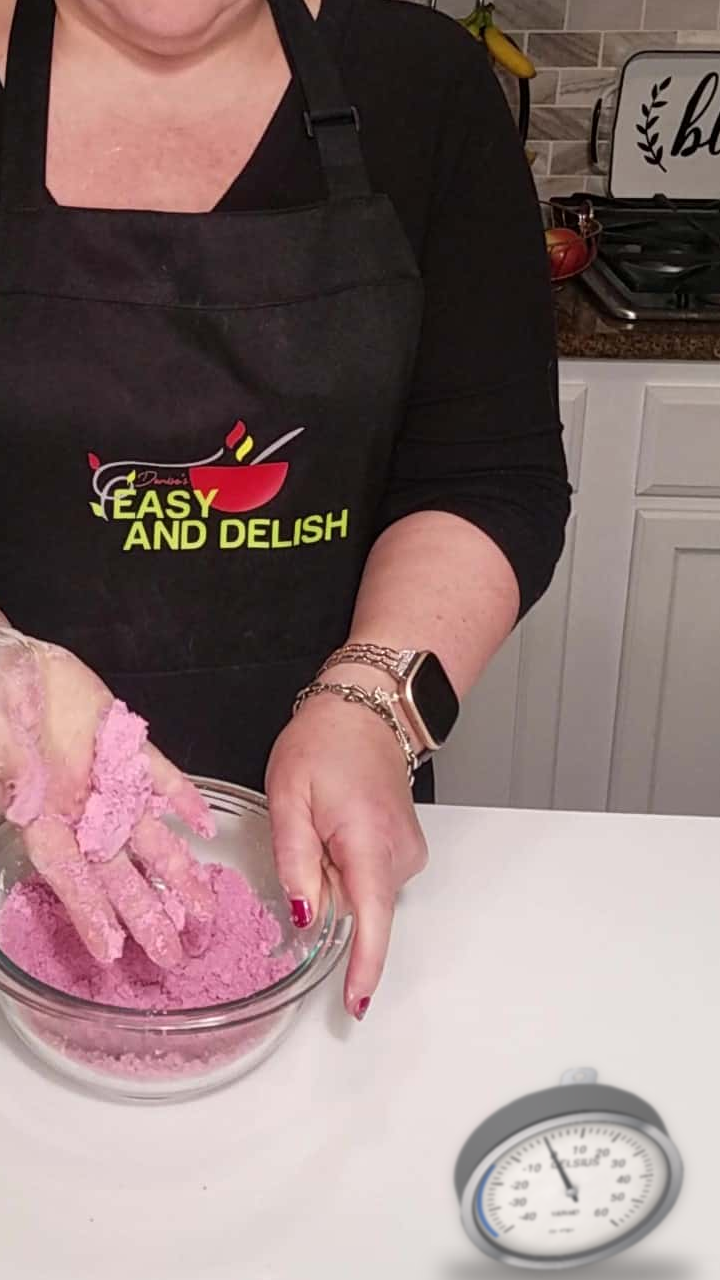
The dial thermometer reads **0** °C
